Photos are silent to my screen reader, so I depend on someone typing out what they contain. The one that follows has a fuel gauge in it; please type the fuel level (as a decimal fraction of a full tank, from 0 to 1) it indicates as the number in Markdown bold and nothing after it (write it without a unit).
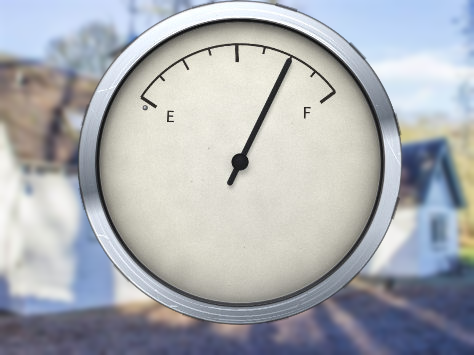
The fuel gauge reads **0.75**
